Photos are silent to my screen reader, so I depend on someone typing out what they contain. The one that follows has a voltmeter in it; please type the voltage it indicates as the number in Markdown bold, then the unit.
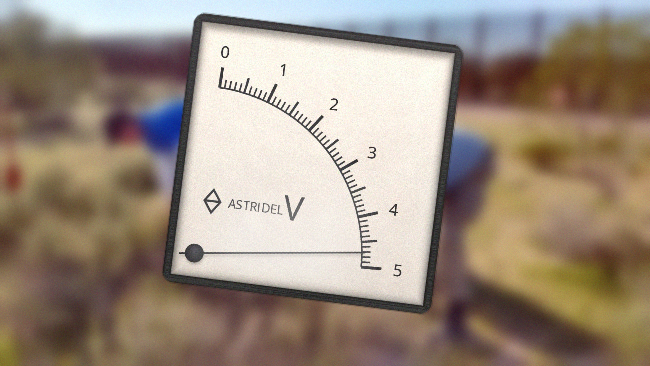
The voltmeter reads **4.7** V
